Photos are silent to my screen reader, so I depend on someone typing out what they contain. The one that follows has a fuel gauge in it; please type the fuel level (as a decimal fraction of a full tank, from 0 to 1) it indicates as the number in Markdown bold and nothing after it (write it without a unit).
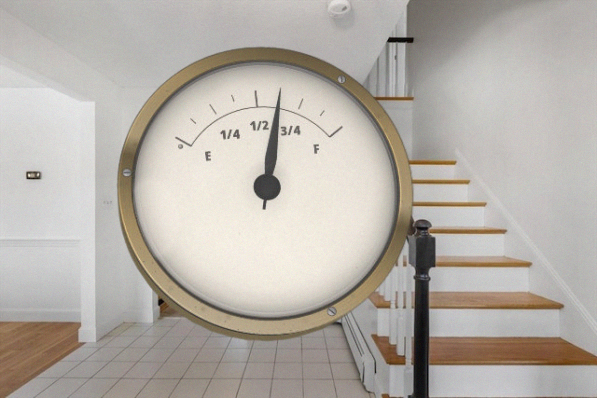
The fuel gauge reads **0.625**
